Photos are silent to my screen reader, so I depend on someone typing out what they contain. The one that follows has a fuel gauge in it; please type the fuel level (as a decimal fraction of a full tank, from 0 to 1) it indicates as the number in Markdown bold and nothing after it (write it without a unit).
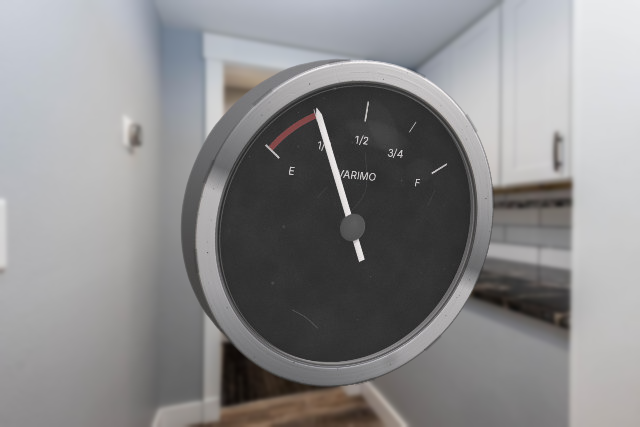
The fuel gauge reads **0.25**
